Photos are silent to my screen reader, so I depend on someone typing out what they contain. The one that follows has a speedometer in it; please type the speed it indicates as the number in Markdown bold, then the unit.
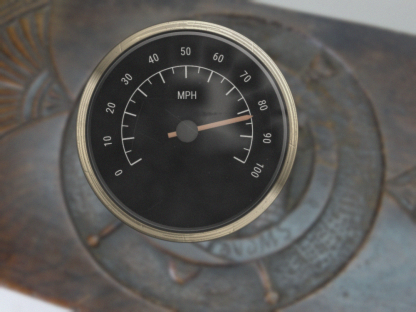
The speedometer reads **82.5** mph
